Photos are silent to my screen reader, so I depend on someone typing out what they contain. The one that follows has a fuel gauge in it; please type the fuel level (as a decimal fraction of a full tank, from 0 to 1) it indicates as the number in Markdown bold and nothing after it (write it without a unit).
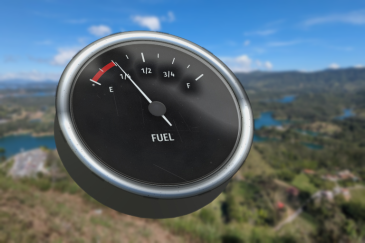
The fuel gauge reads **0.25**
